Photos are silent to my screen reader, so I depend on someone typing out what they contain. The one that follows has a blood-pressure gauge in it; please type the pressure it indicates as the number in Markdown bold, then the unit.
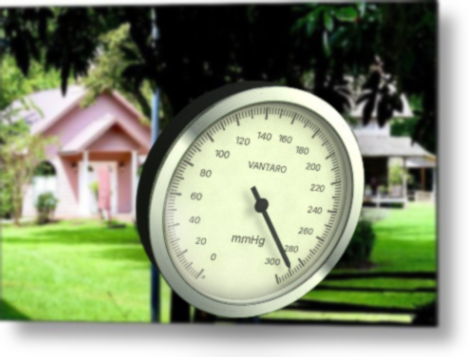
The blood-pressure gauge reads **290** mmHg
